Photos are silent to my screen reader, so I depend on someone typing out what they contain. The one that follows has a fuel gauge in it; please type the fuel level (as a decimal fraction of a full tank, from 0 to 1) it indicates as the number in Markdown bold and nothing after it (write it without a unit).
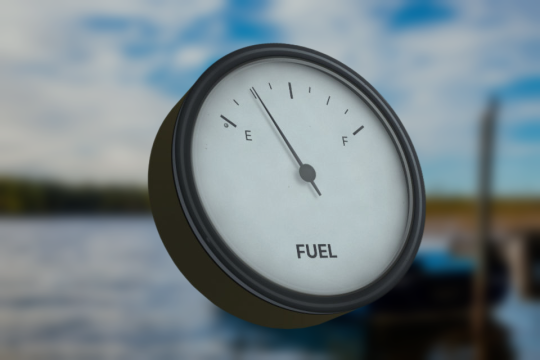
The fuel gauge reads **0.25**
